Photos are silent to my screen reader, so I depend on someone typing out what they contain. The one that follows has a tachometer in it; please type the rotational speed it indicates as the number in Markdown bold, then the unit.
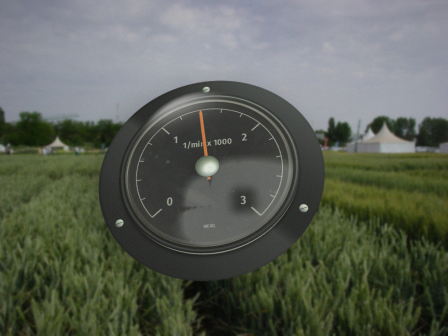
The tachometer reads **1400** rpm
